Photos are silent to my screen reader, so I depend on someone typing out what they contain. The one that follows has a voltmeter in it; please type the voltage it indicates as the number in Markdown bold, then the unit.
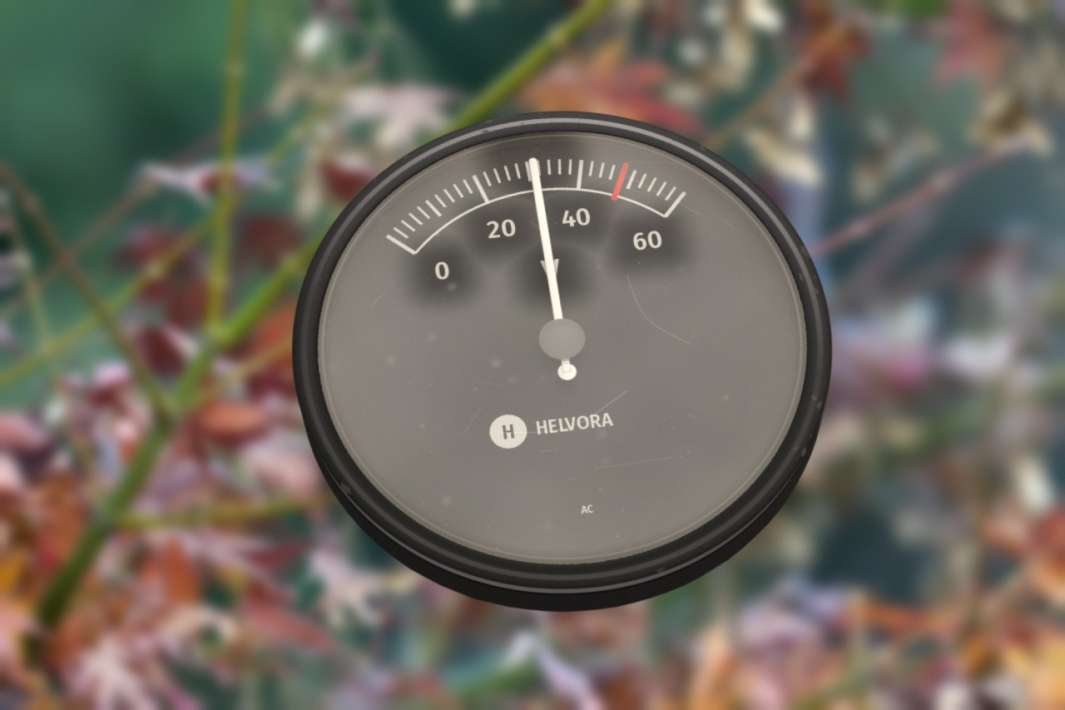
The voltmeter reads **31** V
